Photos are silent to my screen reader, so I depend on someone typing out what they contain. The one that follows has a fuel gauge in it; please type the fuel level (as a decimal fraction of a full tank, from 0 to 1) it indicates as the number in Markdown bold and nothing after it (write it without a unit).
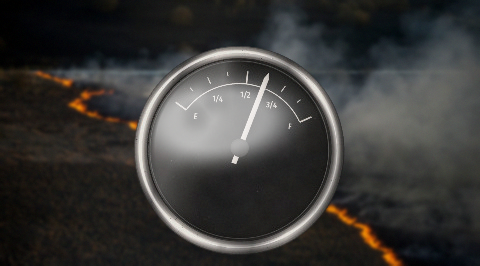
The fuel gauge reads **0.625**
